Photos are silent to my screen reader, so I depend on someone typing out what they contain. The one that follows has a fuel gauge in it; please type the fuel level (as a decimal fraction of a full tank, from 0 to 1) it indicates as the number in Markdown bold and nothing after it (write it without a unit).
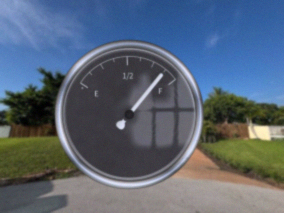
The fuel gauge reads **0.875**
